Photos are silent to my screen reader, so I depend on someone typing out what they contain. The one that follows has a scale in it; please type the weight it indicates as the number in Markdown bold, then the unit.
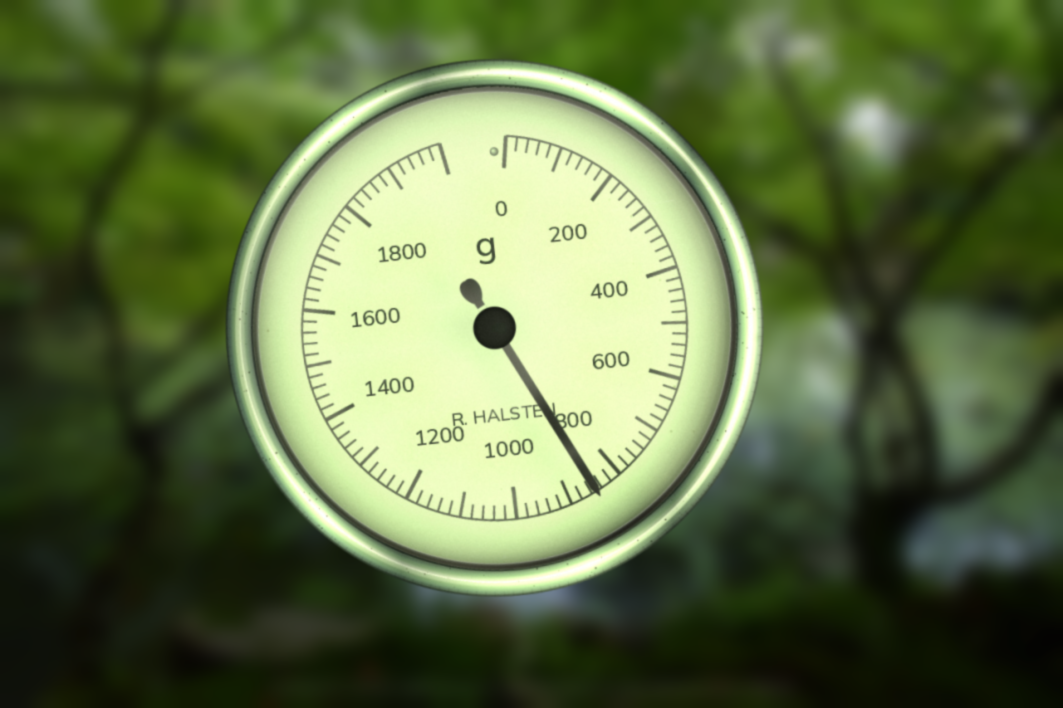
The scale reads **850** g
